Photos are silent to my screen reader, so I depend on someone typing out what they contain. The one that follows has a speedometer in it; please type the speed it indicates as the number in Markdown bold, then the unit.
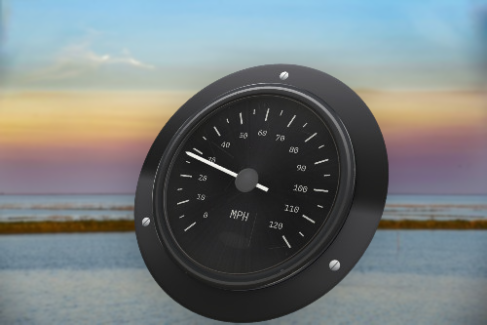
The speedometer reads **27.5** mph
